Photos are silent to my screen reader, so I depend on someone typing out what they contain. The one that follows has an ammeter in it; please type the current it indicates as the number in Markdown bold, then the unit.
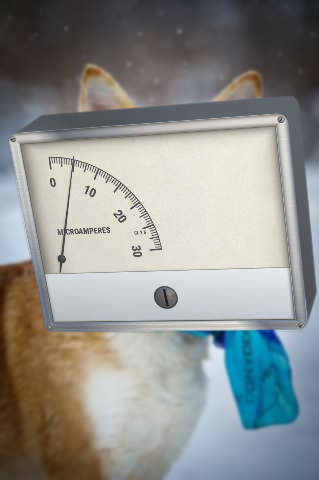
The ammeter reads **5** µA
